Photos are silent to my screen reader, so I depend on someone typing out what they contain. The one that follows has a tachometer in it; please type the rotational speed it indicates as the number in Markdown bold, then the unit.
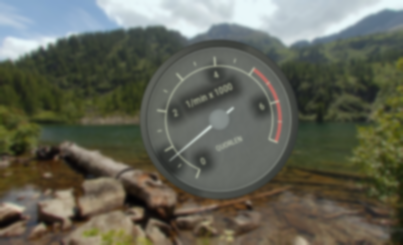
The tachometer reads **750** rpm
